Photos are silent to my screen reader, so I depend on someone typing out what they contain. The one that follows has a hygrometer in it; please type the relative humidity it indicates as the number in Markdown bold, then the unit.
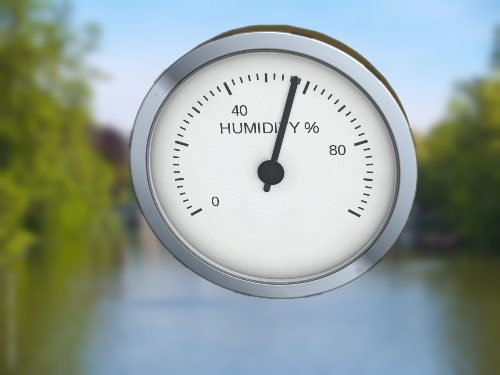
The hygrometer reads **57** %
